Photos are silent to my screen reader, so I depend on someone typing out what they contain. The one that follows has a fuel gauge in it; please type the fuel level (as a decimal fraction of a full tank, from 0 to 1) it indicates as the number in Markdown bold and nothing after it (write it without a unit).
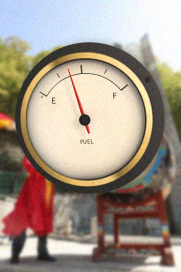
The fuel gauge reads **0.375**
